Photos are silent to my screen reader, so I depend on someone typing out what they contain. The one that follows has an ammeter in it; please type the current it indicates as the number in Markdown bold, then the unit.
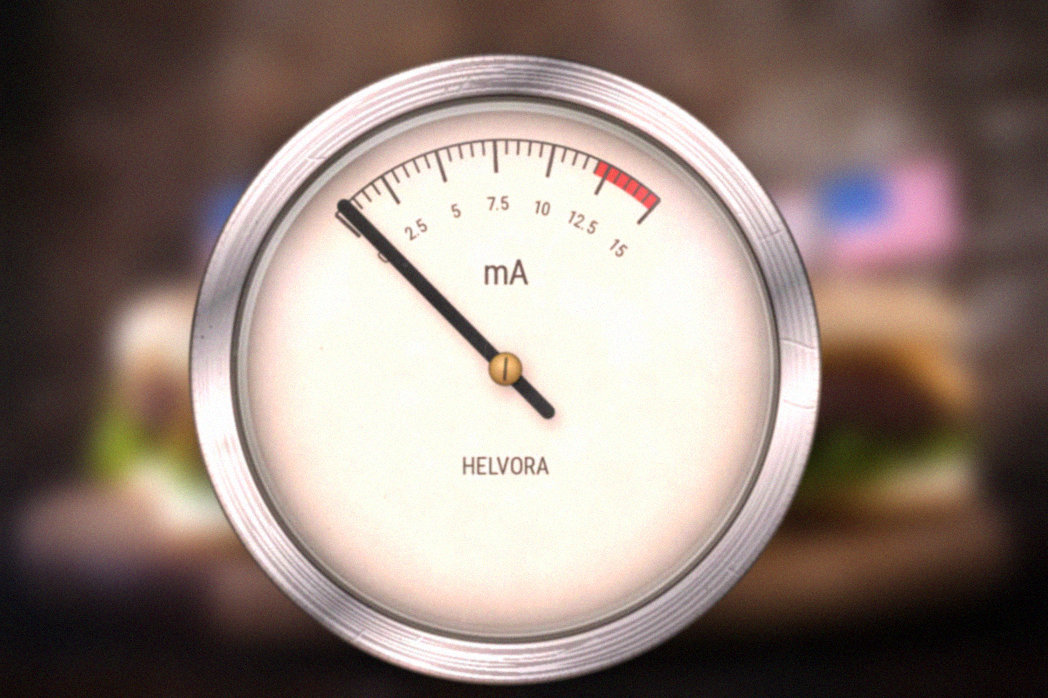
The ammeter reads **0.5** mA
